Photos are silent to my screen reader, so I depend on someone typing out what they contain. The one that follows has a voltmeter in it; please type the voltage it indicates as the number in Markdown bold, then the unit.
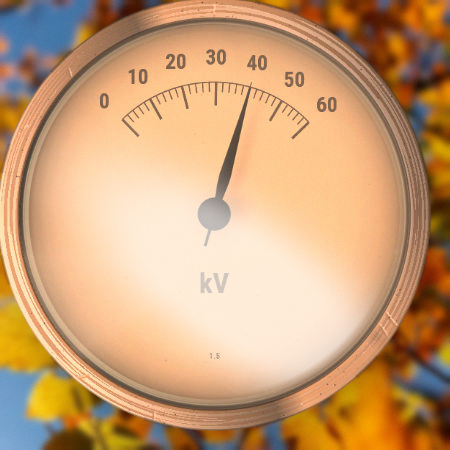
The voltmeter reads **40** kV
